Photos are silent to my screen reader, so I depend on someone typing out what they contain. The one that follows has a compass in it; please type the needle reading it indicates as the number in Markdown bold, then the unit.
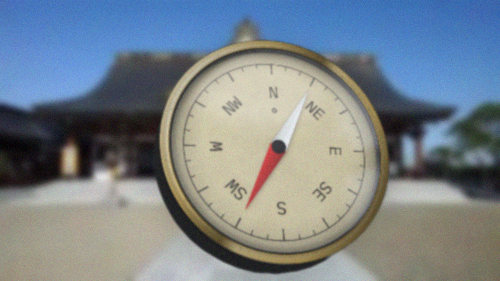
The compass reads **210** °
